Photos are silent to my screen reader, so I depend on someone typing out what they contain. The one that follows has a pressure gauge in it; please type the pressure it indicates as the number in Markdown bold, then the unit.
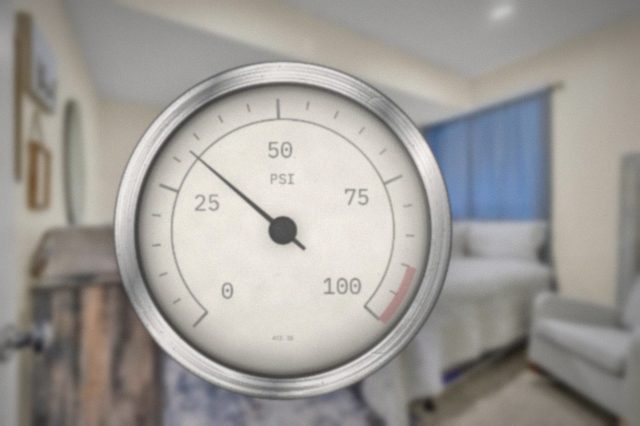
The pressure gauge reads **32.5** psi
